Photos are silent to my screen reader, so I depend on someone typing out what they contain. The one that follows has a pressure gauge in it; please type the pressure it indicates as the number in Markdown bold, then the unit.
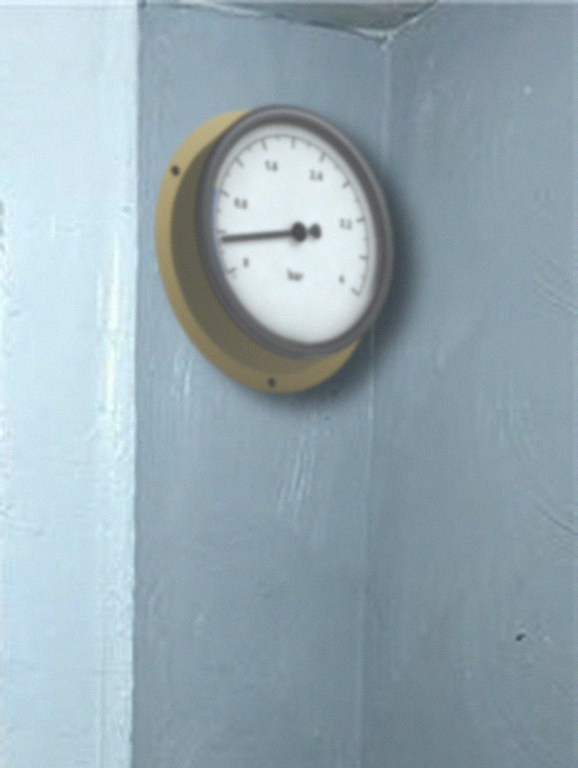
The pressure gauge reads **0.3** bar
